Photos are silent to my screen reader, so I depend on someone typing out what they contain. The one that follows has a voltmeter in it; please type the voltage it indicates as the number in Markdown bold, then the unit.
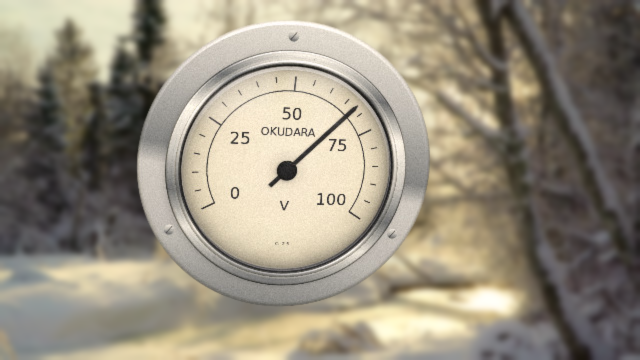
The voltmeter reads **67.5** V
